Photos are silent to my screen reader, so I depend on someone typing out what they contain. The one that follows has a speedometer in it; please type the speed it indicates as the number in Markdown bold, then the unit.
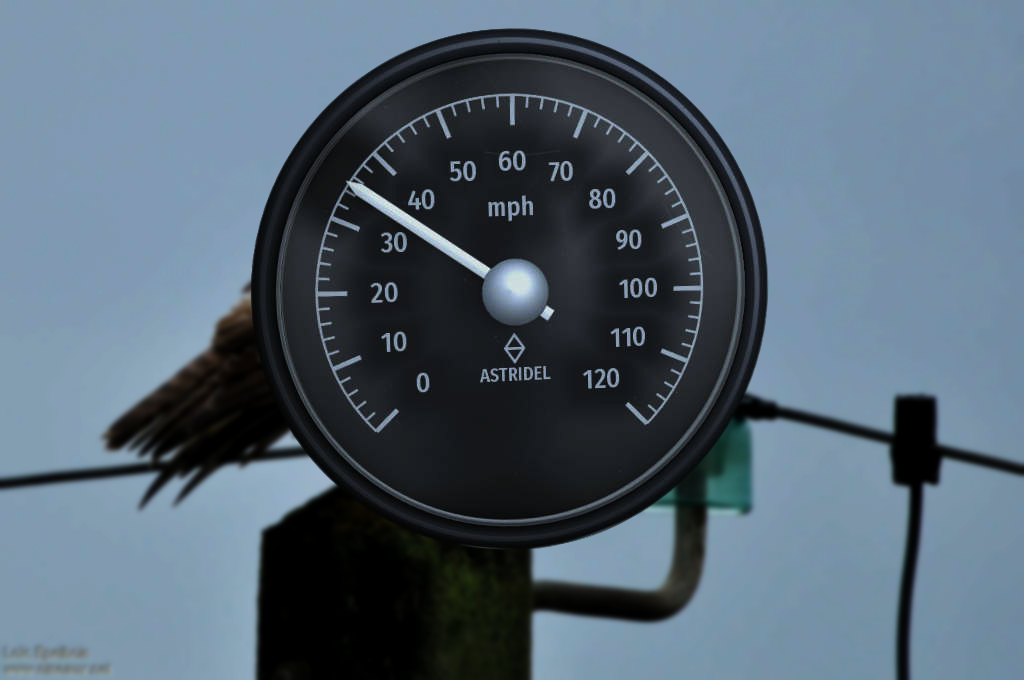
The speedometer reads **35** mph
